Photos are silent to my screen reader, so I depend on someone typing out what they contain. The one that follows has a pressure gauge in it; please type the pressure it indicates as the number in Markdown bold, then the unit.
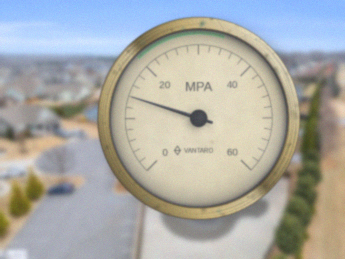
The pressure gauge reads **14** MPa
